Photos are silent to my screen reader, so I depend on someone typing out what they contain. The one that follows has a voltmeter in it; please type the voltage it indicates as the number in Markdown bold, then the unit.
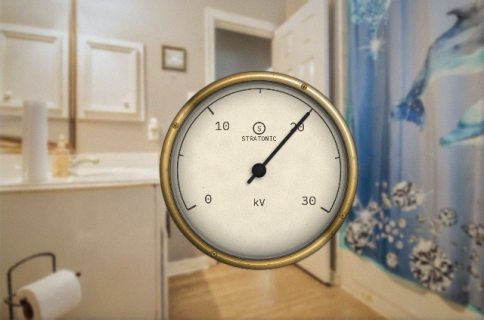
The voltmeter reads **20** kV
